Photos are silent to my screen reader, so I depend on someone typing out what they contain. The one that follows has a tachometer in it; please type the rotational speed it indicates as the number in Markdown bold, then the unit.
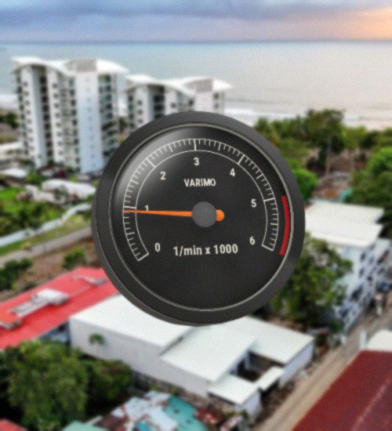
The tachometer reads **900** rpm
